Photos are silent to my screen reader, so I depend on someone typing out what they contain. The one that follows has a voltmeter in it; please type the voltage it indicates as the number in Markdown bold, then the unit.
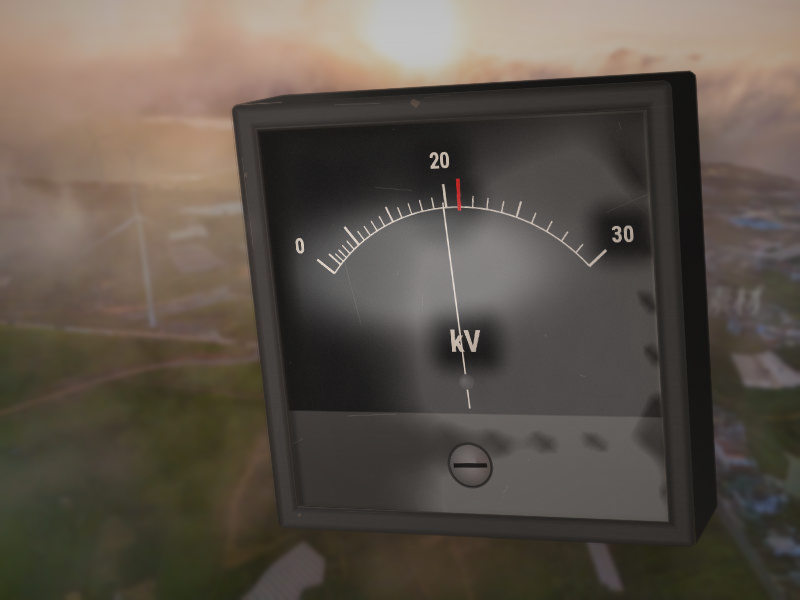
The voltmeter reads **20** kV
